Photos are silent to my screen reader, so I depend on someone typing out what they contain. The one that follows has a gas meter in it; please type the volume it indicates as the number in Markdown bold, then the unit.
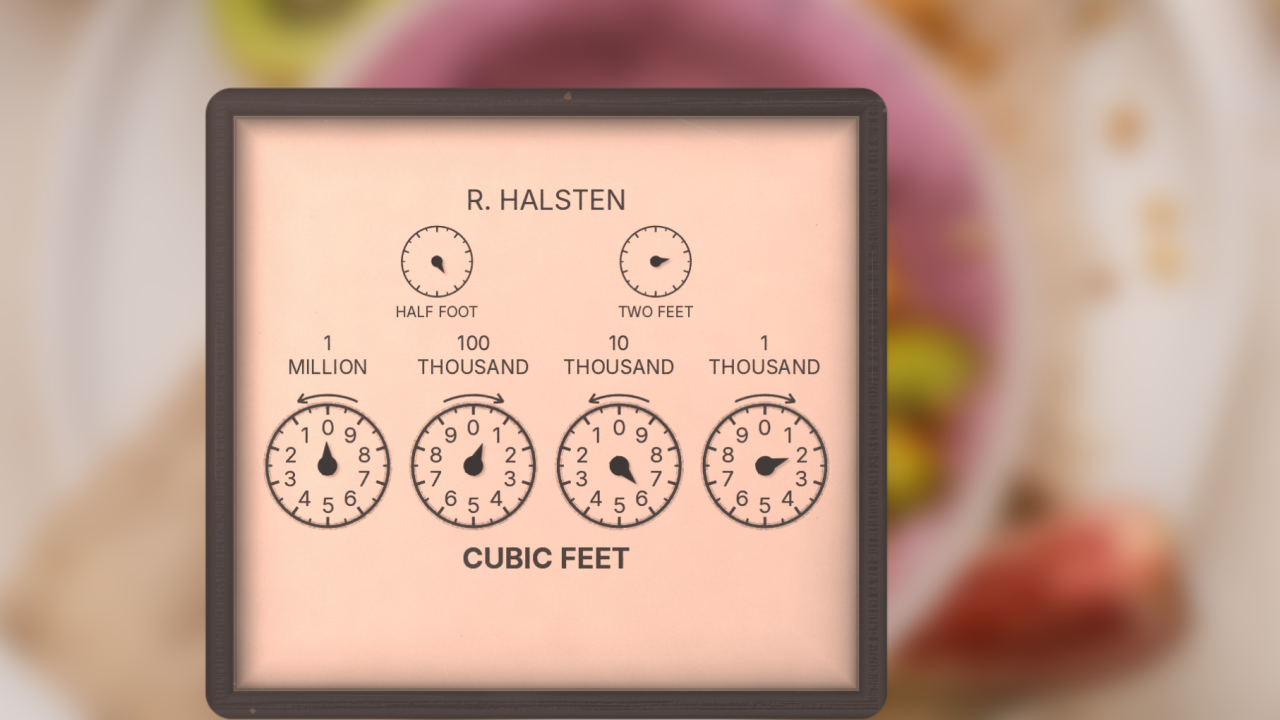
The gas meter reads **6200** ft³
